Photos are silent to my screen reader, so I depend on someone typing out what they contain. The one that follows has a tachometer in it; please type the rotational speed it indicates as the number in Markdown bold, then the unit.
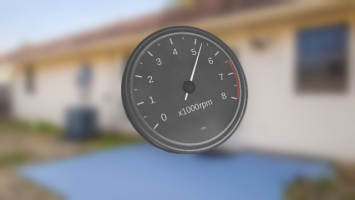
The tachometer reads **5250** rpm
